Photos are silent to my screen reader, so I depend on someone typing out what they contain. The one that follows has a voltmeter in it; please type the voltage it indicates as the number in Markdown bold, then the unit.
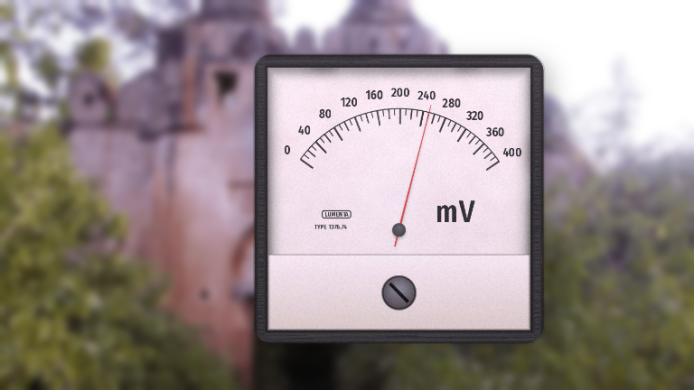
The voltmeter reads **250** mV
